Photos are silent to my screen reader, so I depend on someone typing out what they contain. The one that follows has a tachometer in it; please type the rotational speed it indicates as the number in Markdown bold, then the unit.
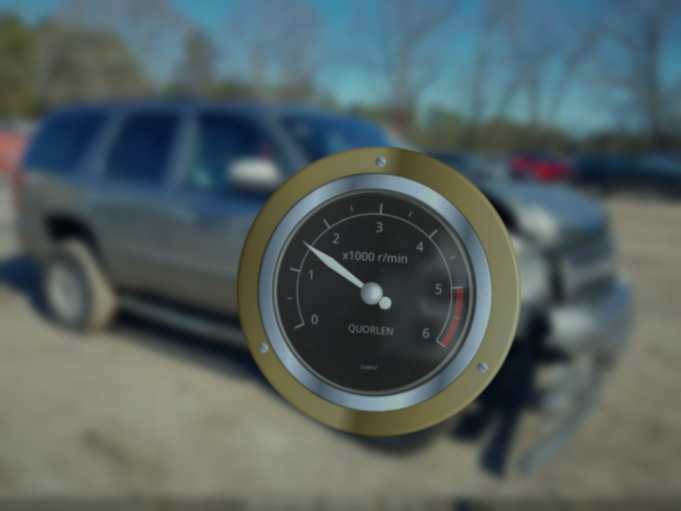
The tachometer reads **1500** rpm
